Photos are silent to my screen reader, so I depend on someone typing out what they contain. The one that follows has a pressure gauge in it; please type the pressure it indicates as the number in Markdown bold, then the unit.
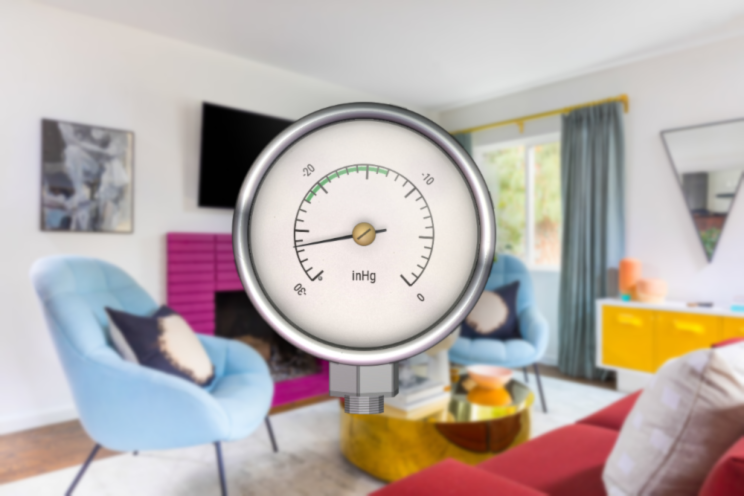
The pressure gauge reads **-26.5** inHg
